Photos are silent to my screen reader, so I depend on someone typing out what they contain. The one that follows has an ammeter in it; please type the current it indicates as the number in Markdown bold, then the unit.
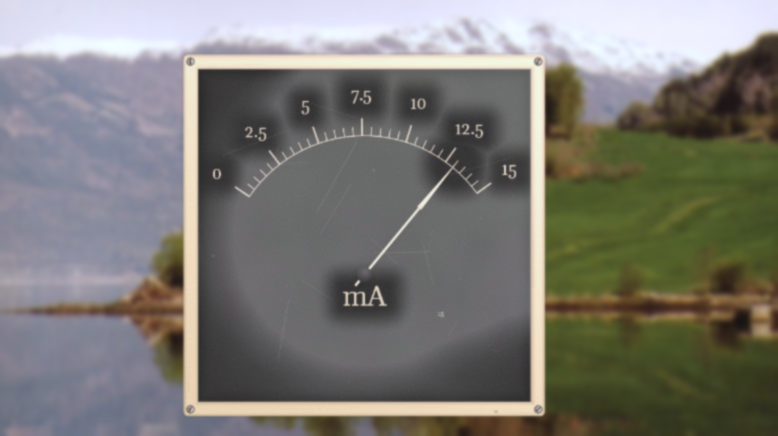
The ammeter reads **13** mA
